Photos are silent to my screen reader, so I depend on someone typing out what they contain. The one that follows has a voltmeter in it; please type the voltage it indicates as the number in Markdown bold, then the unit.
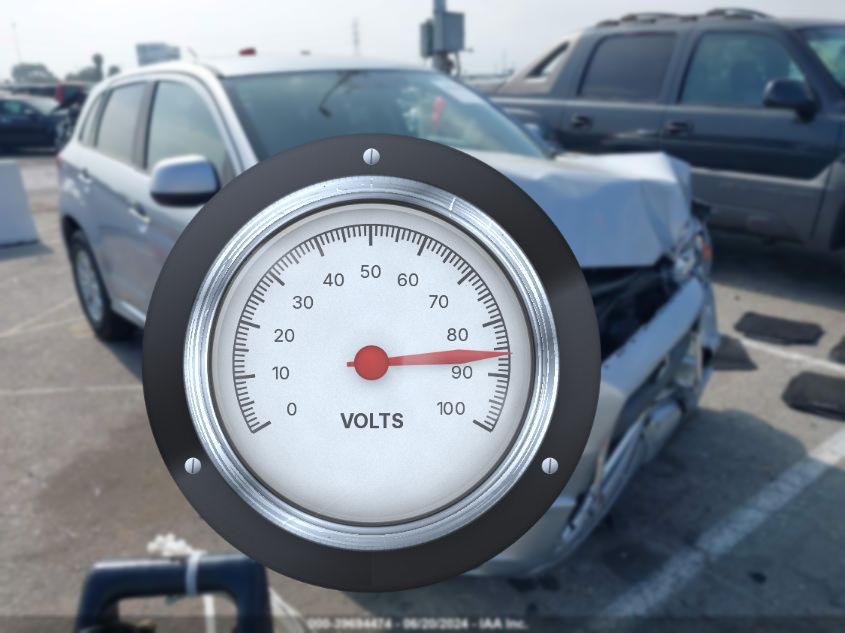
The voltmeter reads **86** V
